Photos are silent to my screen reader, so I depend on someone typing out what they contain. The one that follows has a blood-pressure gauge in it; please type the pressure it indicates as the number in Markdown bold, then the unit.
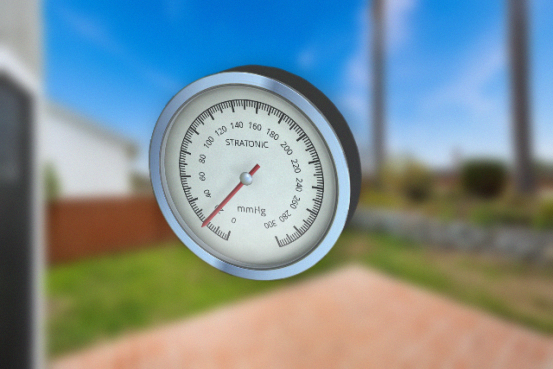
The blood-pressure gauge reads **20** mmHg
